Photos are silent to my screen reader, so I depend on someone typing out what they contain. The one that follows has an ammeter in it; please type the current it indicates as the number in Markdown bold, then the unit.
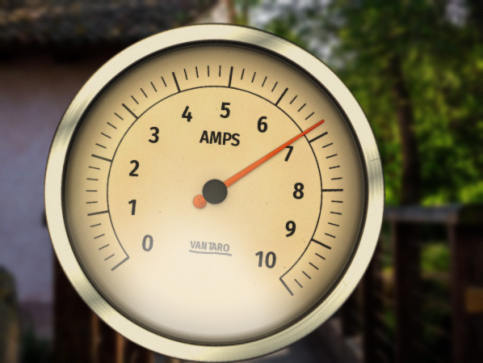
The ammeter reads **6.8** A
